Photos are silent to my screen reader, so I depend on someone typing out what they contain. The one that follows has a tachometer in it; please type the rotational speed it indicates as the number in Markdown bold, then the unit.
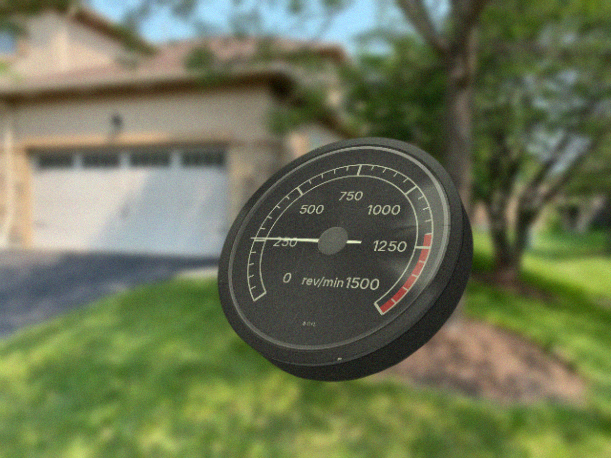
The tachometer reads **250** rpm
